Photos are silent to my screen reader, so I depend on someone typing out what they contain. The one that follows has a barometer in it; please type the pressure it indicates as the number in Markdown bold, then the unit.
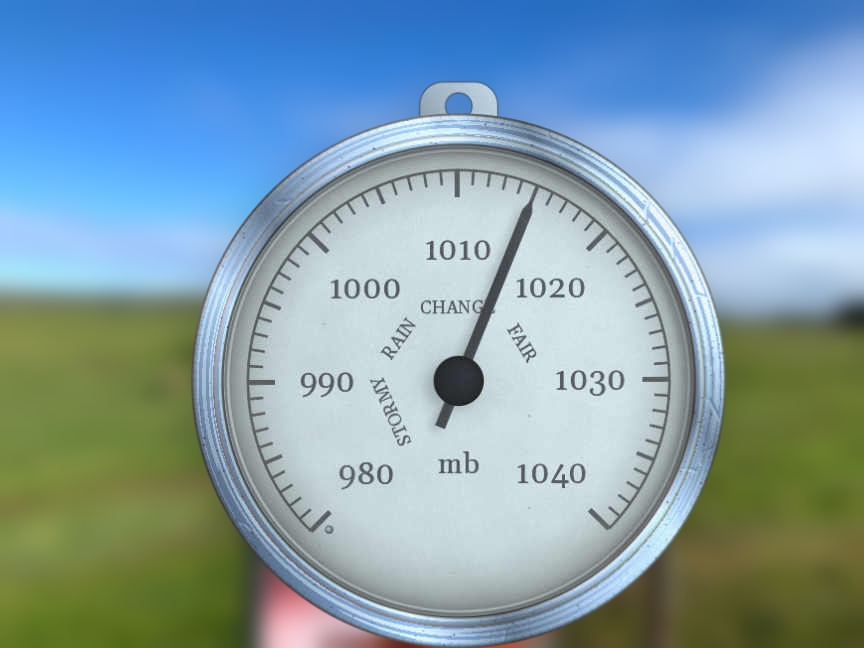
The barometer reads **1015** mbar
